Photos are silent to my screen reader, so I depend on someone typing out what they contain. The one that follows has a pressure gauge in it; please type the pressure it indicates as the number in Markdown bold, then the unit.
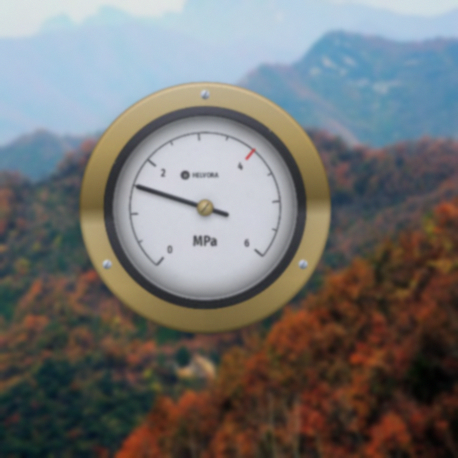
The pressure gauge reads **1.5** MPa
